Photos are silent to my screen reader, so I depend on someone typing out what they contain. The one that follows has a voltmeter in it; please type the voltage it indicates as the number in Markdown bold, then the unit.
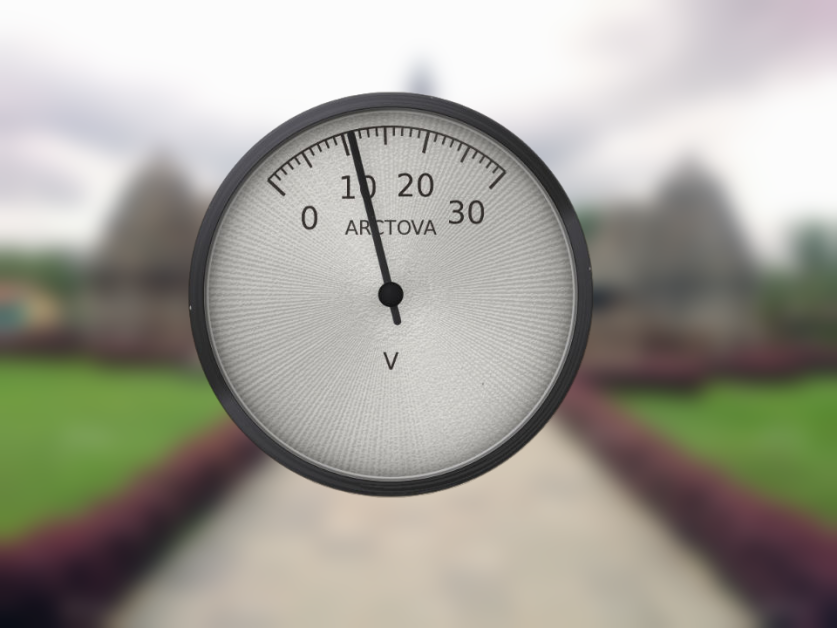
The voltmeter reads **11** V
